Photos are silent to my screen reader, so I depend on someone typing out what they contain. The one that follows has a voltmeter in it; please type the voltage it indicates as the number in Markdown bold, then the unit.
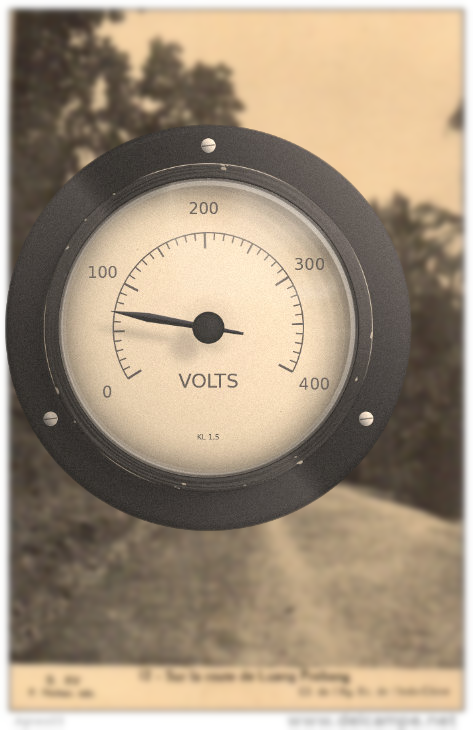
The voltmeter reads **70** V
